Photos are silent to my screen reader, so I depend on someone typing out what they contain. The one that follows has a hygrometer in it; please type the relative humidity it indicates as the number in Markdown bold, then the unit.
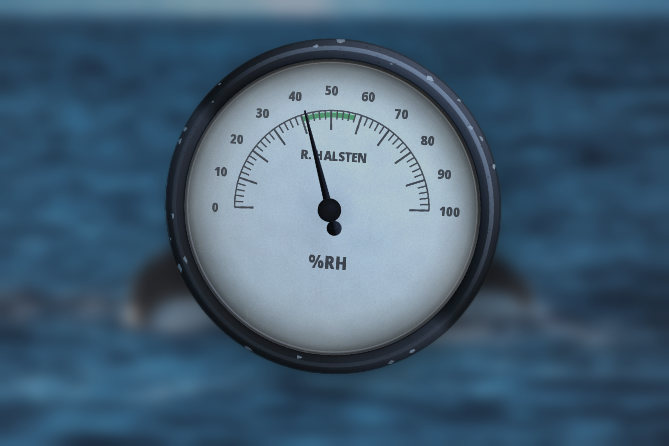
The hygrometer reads **42** %
